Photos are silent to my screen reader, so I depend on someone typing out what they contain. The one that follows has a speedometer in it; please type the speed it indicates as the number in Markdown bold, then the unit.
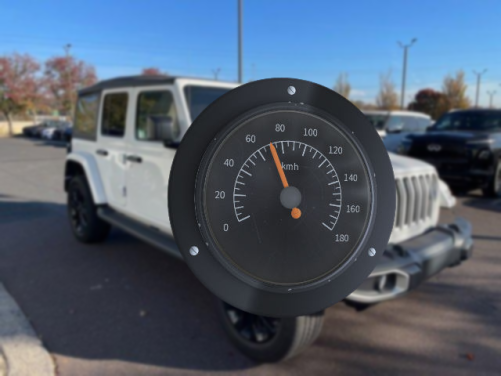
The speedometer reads **70** km/h
